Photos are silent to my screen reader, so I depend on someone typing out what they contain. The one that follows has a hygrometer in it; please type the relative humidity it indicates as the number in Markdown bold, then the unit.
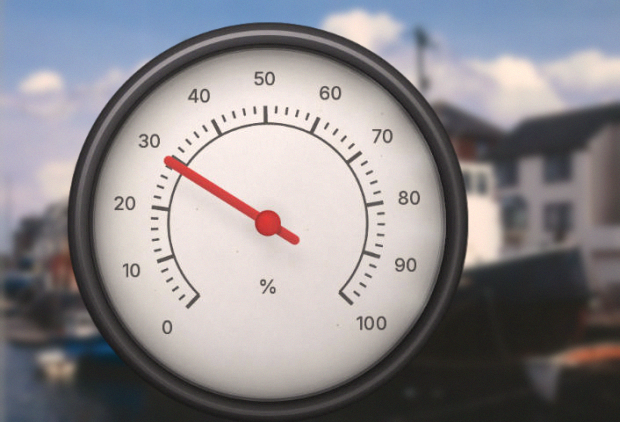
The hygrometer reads **29** %
